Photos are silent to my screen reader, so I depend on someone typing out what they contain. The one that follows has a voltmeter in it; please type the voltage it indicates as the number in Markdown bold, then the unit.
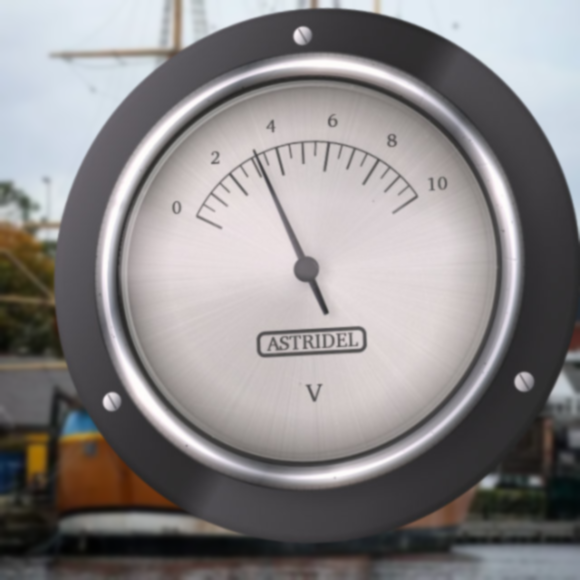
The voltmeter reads **3.25** V
